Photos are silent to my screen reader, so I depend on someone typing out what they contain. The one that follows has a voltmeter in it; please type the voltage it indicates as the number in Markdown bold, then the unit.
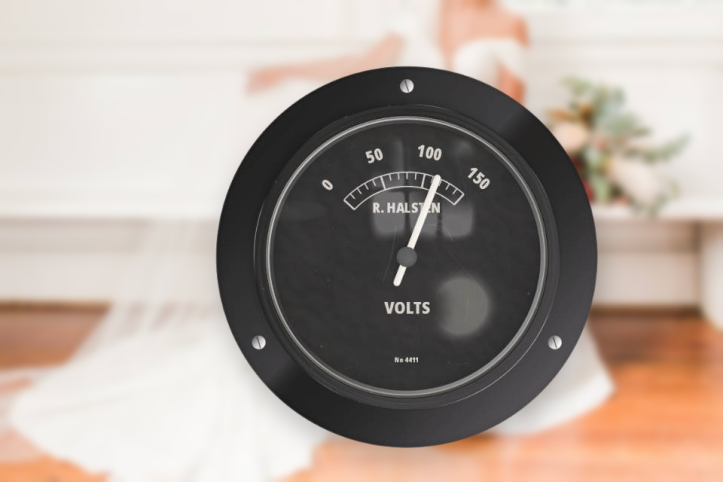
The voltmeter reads **115** V
